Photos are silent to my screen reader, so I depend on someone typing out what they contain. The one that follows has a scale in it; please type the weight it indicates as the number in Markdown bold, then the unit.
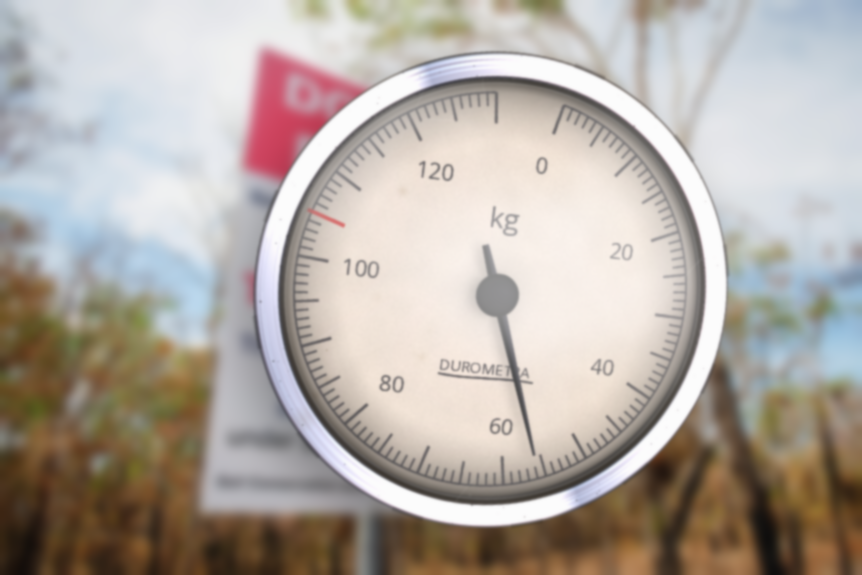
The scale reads **56** kg
